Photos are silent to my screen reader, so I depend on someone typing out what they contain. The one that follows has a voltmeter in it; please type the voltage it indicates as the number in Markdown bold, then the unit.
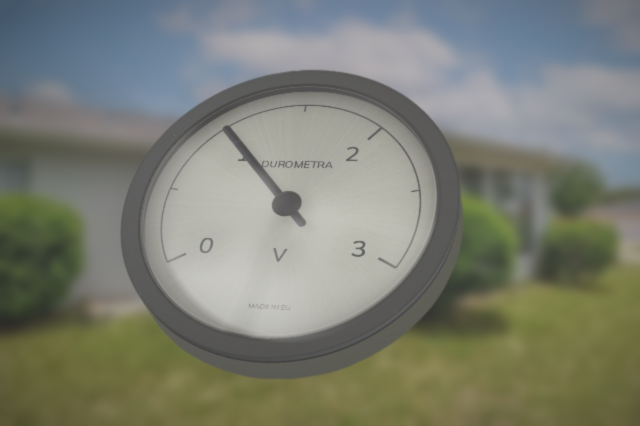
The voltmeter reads **1** V
